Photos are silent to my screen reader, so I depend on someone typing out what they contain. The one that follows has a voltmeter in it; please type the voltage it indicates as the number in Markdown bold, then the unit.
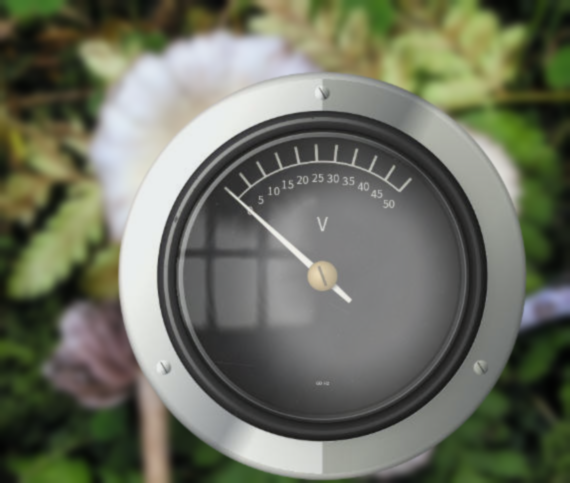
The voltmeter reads **0** V
